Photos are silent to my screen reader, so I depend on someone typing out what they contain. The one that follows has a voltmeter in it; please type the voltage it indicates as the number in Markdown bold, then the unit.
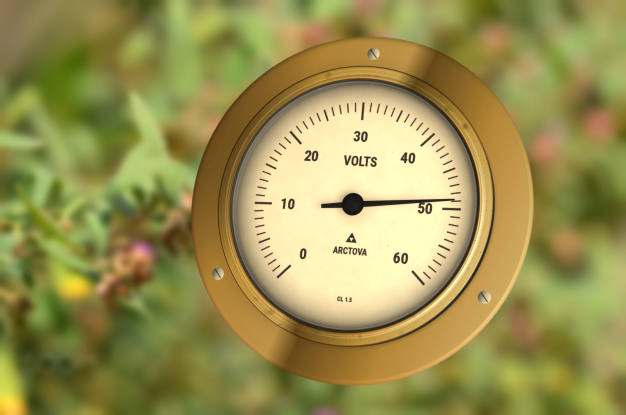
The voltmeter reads **49** V
